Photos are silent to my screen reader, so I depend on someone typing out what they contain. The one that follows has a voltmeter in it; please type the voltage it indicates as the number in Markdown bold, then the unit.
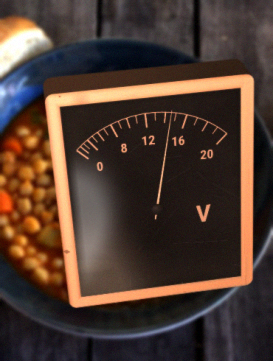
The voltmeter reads **14.5** V
